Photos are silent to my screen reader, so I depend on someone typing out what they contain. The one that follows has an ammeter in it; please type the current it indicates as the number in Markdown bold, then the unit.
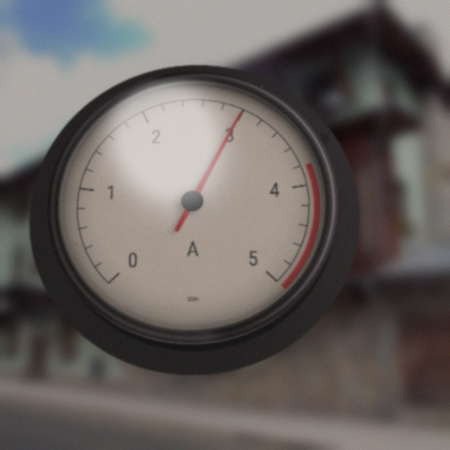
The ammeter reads **3** A
